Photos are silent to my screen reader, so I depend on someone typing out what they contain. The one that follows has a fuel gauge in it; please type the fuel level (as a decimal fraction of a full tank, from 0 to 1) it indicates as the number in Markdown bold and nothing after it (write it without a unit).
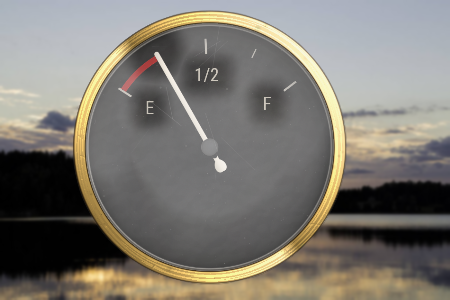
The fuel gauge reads **0.25**
